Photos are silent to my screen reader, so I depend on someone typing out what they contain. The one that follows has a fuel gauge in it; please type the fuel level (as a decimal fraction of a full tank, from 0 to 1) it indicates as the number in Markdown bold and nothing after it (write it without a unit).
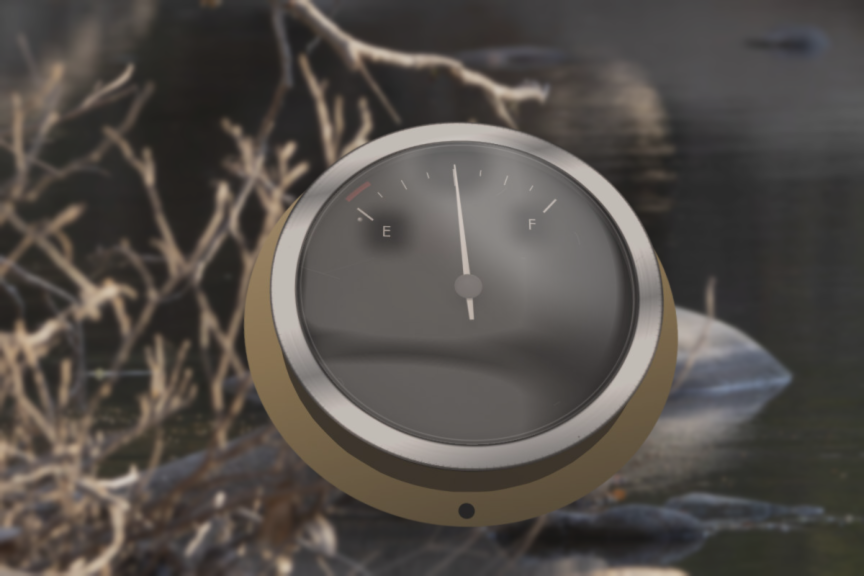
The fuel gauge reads **0.5**
